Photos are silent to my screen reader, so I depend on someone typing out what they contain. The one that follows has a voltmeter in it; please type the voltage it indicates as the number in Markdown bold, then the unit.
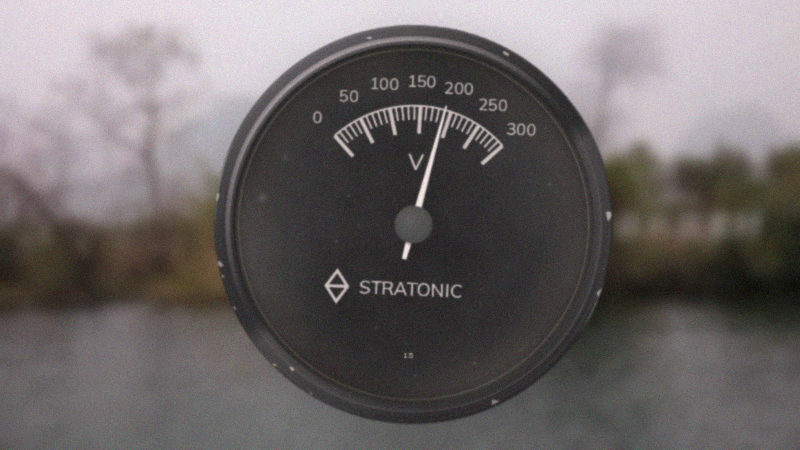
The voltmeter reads **190** V
